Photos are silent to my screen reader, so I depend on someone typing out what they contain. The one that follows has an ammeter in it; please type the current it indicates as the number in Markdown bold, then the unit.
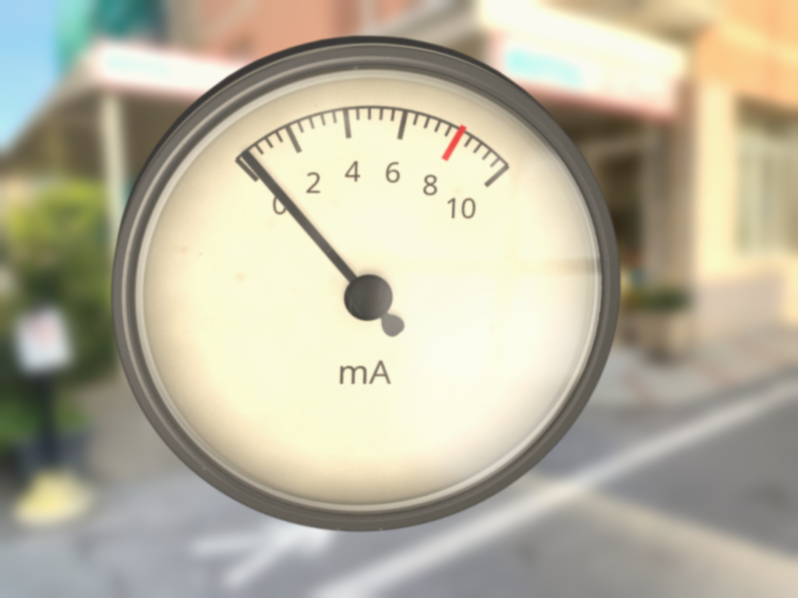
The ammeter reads **0.4** mA
